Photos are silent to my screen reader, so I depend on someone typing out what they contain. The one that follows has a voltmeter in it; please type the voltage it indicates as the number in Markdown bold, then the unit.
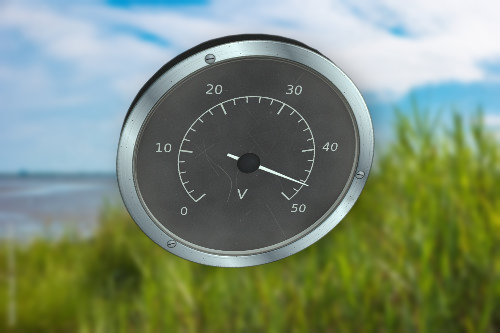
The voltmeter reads **46** V
